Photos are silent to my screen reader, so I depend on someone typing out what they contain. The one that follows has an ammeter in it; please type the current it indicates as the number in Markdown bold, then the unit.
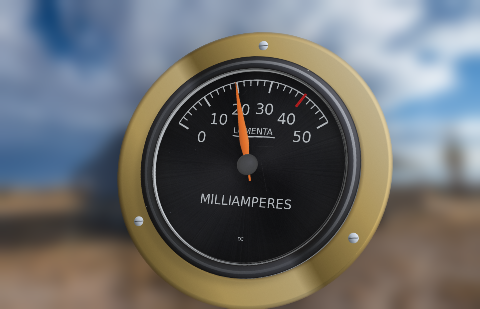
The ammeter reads **20** mA
